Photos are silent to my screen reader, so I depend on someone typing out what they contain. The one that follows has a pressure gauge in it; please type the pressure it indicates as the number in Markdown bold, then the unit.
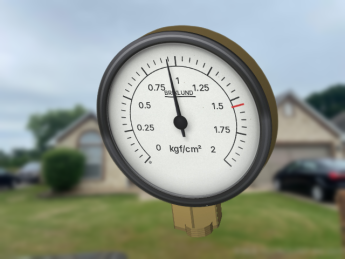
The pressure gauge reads **0.95** kg/cm²
